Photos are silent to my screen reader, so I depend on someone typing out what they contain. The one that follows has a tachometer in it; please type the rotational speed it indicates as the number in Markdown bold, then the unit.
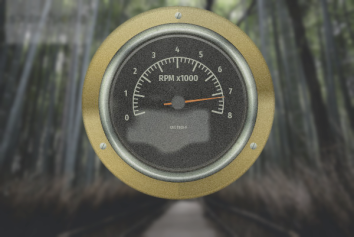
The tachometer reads **7200** rpm
